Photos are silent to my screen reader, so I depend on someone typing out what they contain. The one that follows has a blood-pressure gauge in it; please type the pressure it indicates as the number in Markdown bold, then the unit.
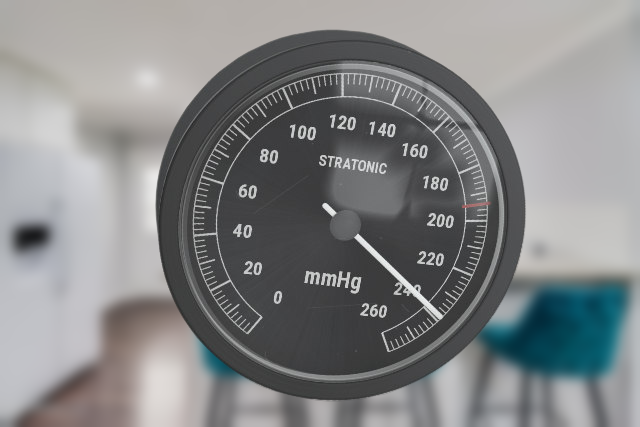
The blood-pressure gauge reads **238** mmHg
